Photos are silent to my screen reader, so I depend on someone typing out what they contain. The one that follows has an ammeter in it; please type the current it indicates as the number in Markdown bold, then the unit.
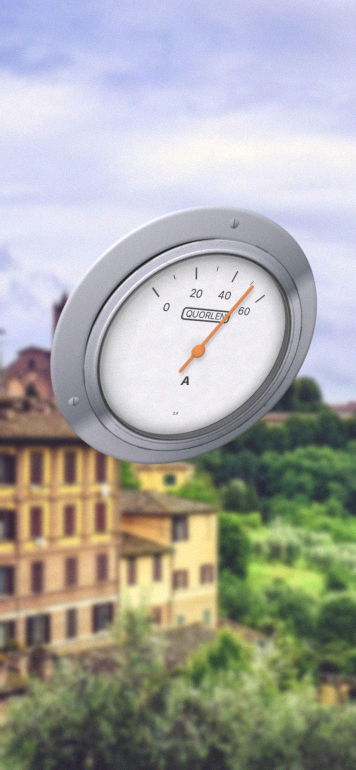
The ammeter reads **50** A
